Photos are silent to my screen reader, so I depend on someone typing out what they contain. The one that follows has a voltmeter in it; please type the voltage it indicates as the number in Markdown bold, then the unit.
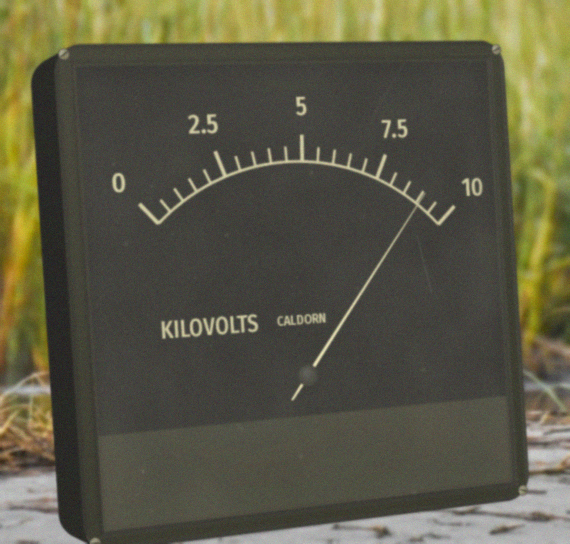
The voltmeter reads **9** kV
